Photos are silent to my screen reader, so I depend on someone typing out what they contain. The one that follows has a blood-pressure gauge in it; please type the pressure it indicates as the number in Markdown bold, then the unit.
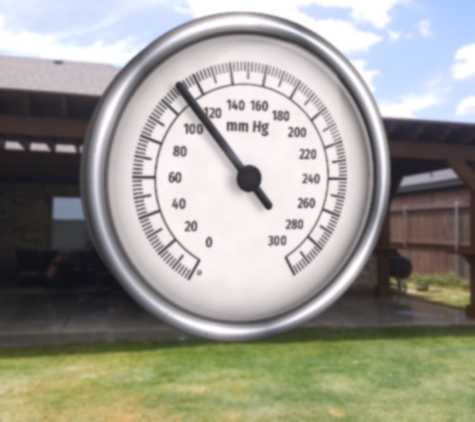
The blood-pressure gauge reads **110** mmHg
